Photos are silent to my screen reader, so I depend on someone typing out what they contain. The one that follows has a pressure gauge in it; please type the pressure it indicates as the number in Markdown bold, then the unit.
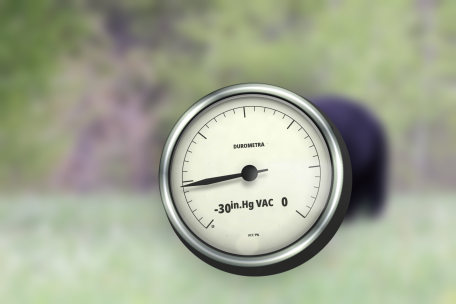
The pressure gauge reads **-25.5** inHg
